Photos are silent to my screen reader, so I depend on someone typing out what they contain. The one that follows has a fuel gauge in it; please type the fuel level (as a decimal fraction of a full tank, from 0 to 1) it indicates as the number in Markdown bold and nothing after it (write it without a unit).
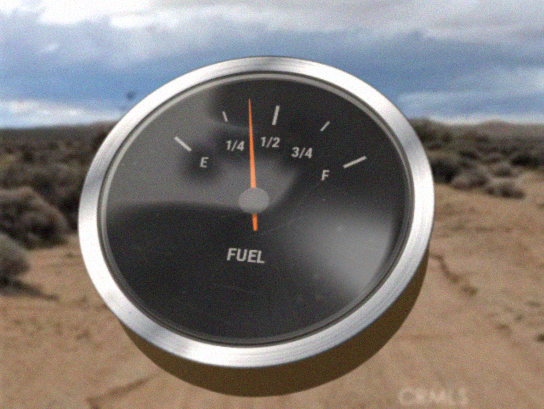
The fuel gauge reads **0.375**
